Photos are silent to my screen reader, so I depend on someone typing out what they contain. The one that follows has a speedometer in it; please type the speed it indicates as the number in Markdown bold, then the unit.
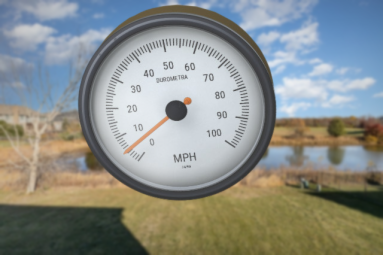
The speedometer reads **5** mph
